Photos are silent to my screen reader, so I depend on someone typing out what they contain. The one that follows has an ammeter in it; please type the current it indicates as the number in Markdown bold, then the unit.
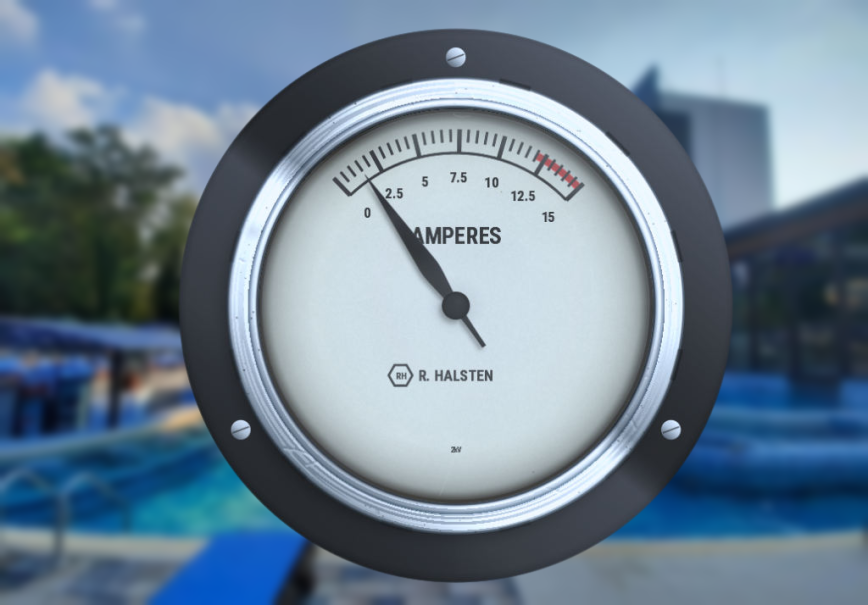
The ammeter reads **1.5** A
